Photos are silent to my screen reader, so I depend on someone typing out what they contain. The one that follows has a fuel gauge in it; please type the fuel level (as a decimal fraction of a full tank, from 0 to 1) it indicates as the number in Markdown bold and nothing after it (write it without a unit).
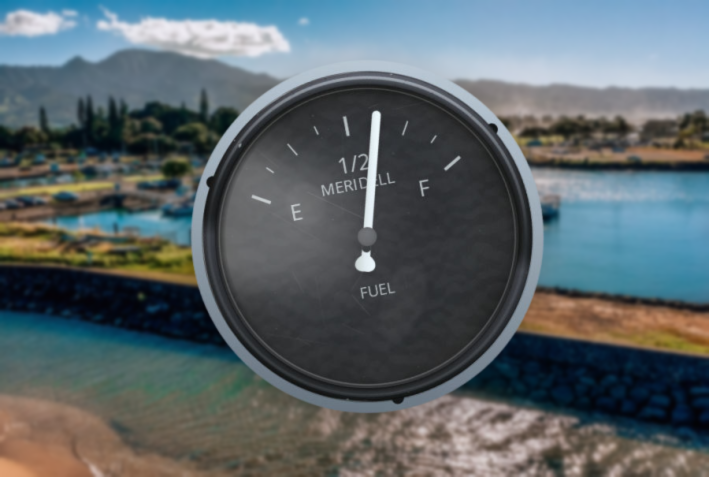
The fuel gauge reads **0.625**
